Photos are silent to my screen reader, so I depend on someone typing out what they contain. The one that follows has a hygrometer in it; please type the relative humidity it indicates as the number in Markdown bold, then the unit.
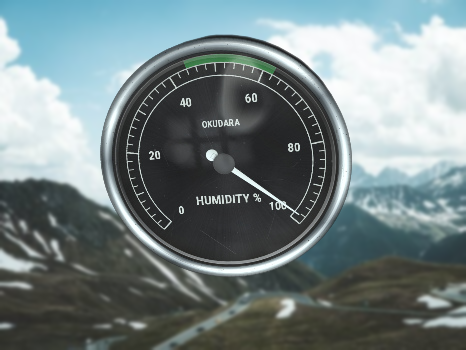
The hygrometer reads **98** %
